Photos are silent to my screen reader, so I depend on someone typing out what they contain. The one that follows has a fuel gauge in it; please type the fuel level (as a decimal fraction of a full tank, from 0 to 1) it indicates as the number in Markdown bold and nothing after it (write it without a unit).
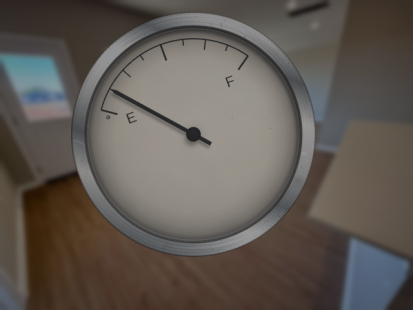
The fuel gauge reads **0.125**
